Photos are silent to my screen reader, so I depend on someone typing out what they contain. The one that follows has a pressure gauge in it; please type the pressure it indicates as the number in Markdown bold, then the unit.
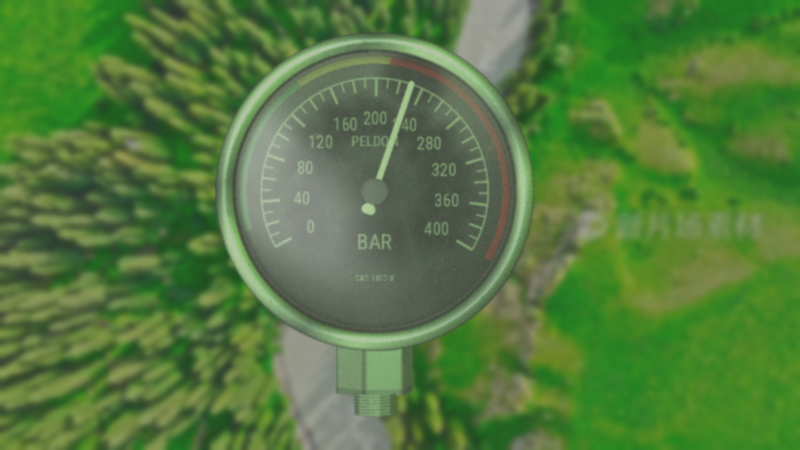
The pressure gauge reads **230** bar
